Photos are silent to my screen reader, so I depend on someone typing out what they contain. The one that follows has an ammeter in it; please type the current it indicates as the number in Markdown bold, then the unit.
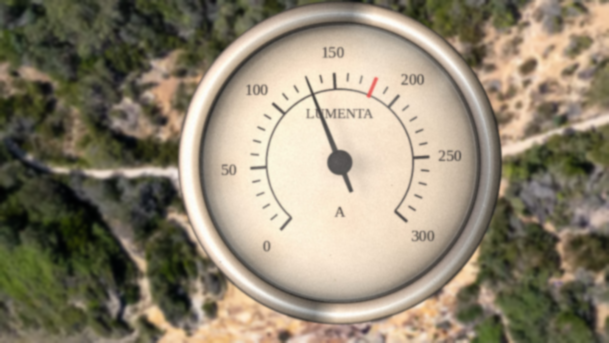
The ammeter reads **130** A
